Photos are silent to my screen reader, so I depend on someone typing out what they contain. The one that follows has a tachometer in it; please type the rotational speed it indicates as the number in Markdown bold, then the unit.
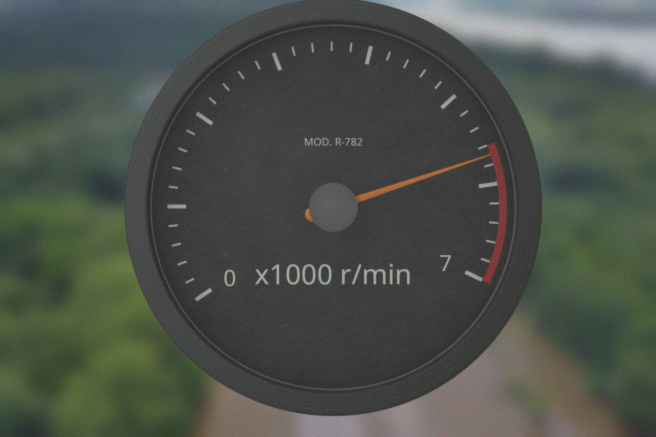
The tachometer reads **5700** rpm
